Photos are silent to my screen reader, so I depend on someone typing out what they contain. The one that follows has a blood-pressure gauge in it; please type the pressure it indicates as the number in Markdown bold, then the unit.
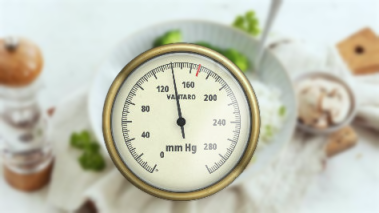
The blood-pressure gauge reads **140** mmHg
